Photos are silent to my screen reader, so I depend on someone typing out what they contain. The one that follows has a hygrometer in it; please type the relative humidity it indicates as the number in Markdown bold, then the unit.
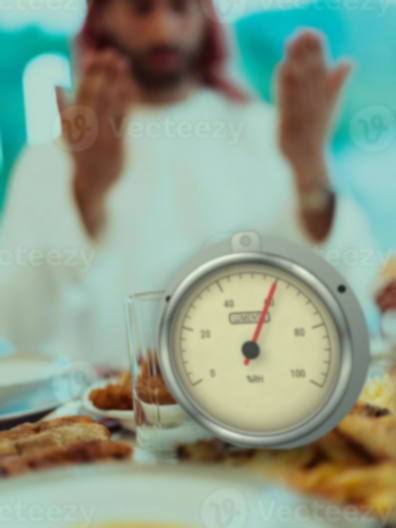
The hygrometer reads **60** %
